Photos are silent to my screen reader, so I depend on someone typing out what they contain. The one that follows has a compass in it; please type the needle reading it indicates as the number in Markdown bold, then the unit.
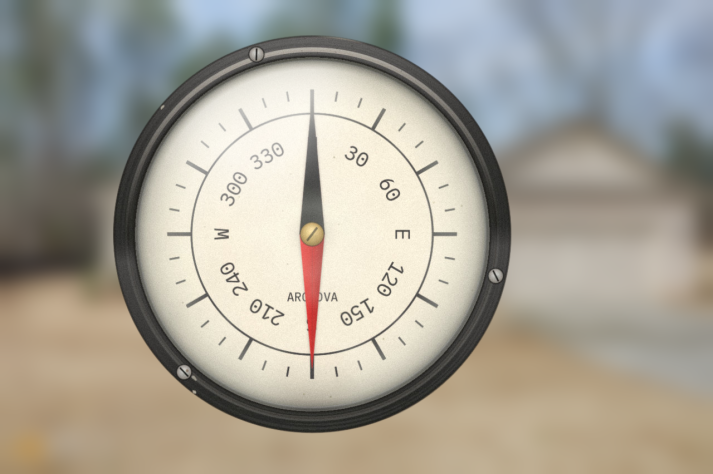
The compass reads **180** °
